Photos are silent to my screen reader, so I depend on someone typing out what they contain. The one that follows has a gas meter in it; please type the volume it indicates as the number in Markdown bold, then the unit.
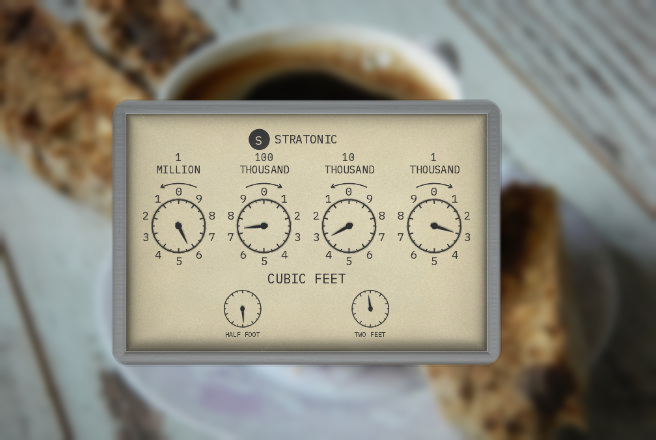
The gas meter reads **573300** ft³
